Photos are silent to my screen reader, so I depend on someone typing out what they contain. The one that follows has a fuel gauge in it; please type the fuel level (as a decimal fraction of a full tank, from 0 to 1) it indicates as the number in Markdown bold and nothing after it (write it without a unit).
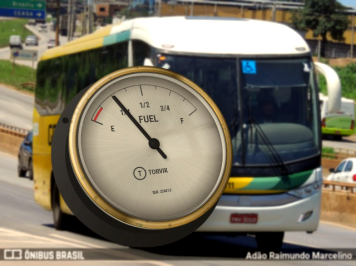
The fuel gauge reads **0.25**
